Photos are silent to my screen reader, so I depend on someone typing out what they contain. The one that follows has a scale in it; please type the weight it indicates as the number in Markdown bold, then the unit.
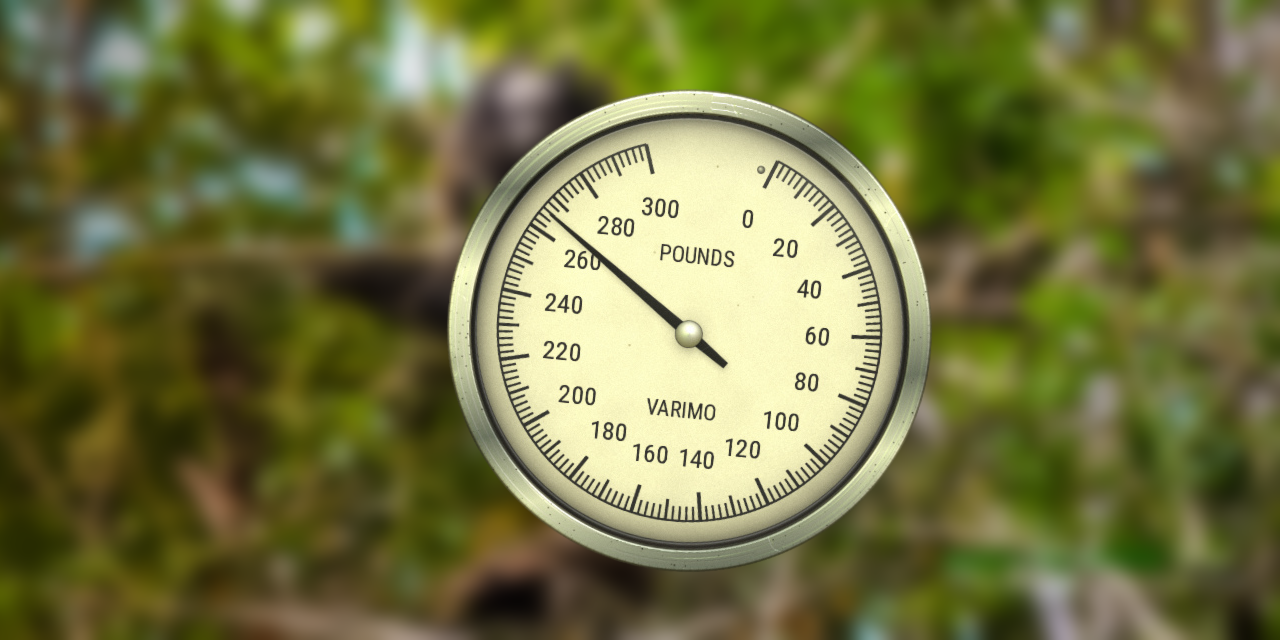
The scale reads **266** lb
